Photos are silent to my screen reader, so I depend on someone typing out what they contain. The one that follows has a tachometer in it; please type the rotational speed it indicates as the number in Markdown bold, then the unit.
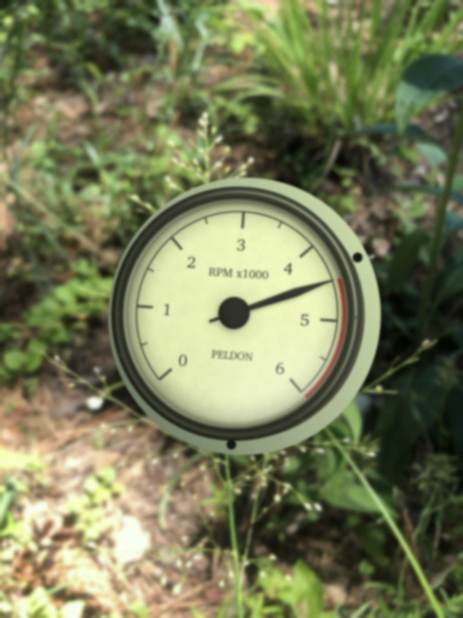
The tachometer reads **4500** rpm
